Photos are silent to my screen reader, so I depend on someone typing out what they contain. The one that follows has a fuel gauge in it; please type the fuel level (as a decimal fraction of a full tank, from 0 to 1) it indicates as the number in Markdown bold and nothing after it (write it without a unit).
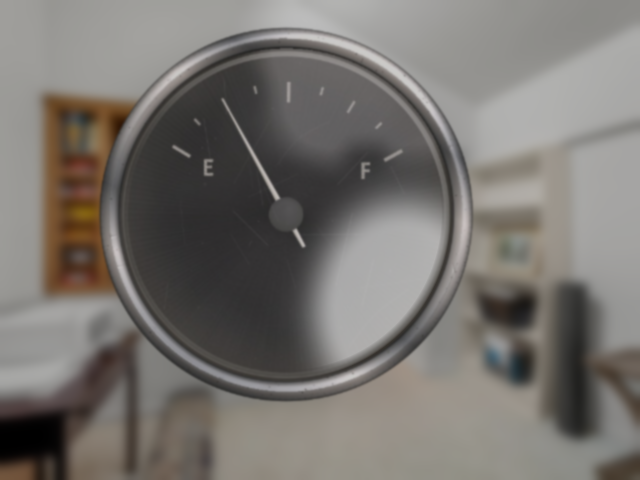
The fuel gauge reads **0.25**
